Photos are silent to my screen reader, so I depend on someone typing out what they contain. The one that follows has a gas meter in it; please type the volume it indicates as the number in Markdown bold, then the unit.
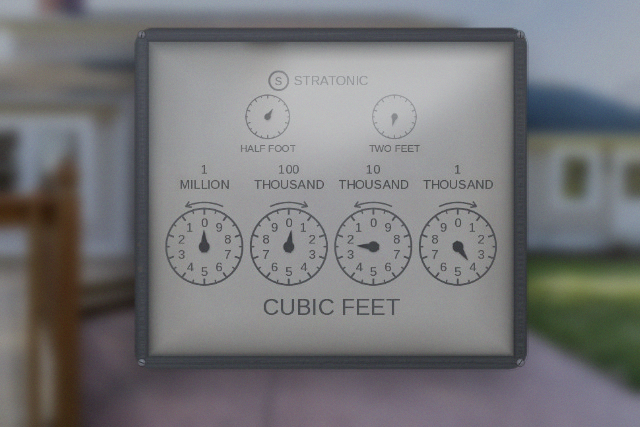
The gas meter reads **2400** ft³
